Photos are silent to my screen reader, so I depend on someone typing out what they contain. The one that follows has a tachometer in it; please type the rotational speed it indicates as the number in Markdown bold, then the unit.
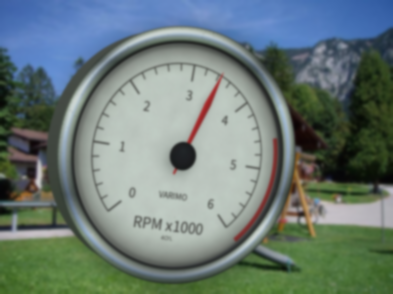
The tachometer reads **3400** rpm
